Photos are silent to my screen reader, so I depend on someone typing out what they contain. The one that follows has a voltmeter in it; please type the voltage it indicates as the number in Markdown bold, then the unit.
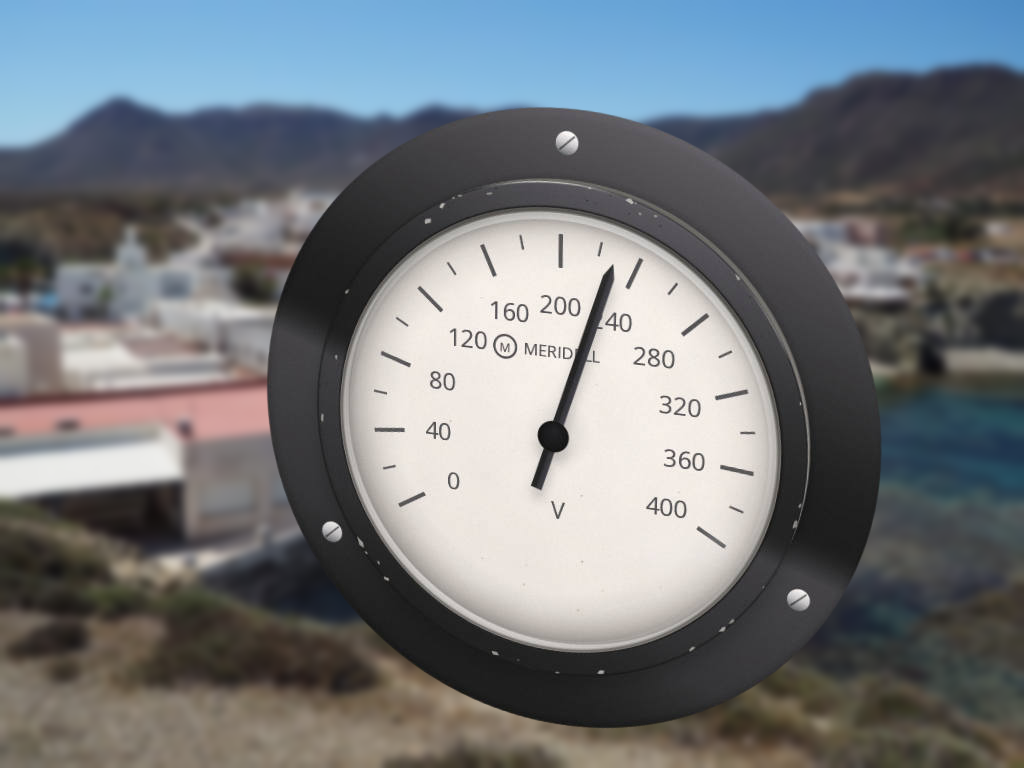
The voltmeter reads **230** V
